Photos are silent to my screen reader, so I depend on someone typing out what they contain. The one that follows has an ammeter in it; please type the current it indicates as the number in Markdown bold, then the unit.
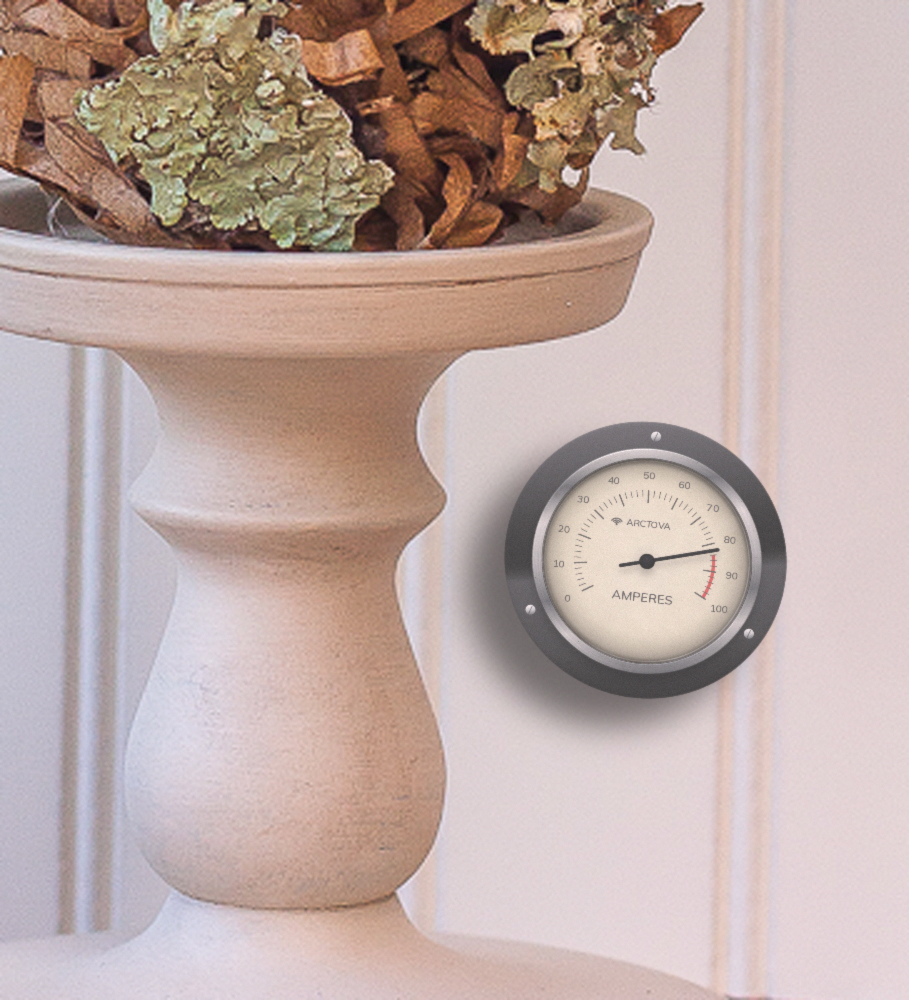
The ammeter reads **82** A
